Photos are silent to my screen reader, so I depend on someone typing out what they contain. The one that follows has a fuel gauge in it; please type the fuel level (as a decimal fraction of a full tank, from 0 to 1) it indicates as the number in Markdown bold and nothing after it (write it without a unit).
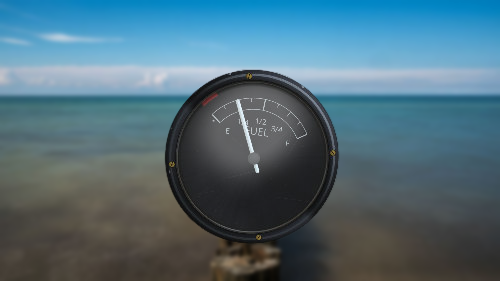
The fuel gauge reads **0.25**
